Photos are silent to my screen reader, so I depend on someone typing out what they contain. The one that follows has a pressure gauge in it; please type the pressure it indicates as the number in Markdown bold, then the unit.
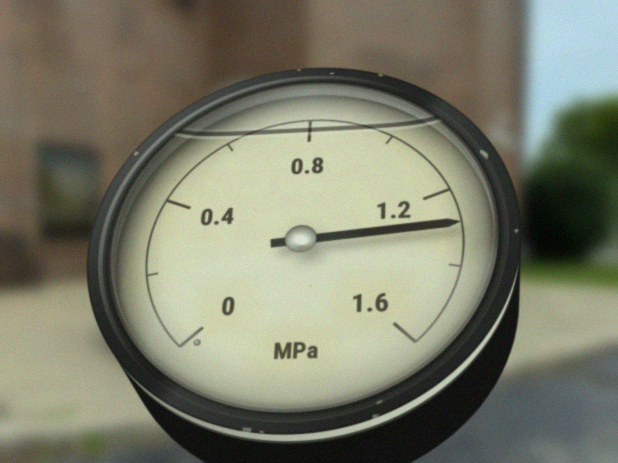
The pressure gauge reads **1.3** MPa
